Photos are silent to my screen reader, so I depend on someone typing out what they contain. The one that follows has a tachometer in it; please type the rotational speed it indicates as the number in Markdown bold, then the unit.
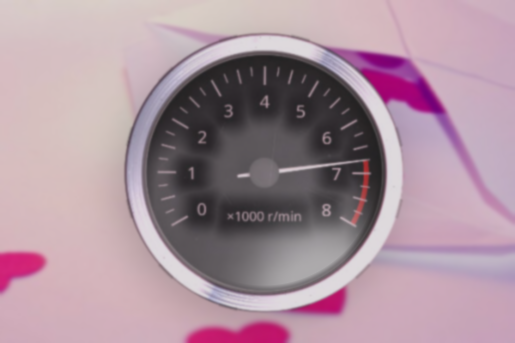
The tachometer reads **6750** rpm
